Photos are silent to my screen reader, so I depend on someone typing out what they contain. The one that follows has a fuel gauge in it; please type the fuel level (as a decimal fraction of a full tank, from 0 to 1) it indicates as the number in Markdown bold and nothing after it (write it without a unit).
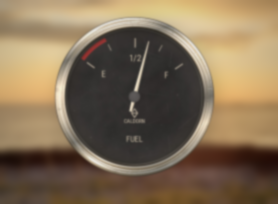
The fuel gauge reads **0.625**
